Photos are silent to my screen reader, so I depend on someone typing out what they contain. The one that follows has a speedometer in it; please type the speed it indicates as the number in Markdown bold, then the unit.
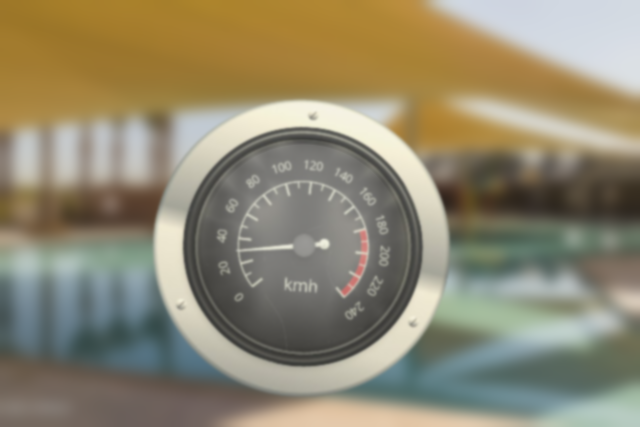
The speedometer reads **30** km/h
